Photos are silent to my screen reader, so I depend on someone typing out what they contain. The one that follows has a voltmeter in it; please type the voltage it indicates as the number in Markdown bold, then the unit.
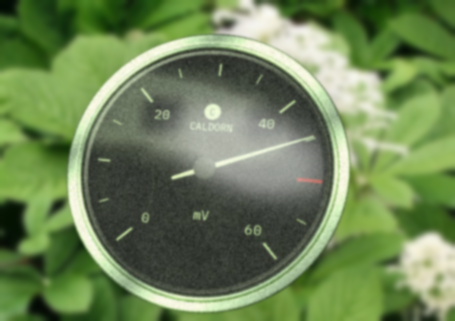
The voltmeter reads **45** mV
